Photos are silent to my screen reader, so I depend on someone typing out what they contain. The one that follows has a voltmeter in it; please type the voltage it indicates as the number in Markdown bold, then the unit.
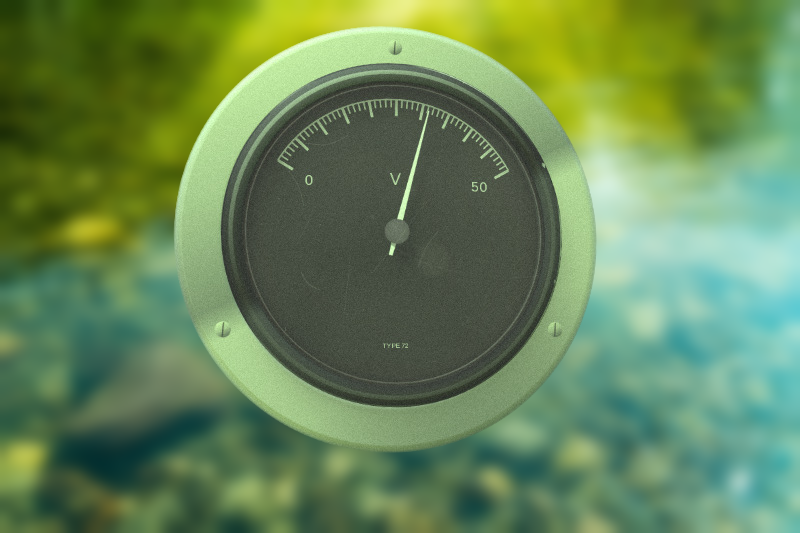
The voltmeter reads **31** V
